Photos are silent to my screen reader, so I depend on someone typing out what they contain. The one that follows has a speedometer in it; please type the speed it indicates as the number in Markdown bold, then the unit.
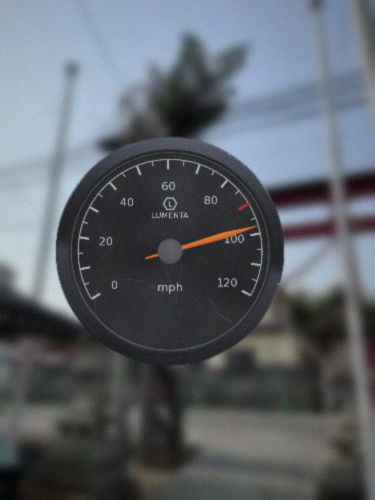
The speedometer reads **97.5** mph
